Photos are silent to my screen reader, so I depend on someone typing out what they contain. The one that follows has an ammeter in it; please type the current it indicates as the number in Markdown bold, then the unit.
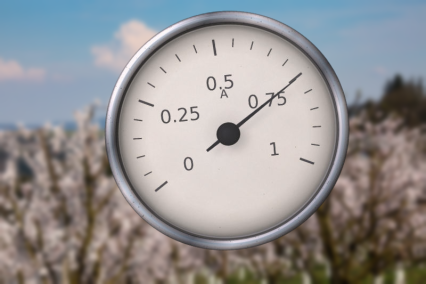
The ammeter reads **0.75** A
